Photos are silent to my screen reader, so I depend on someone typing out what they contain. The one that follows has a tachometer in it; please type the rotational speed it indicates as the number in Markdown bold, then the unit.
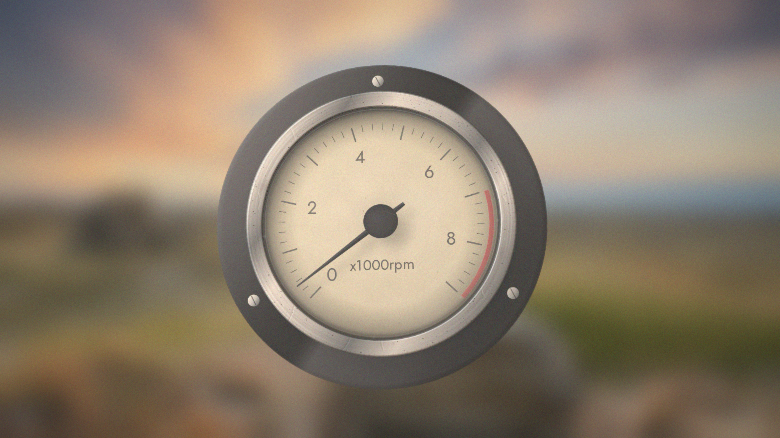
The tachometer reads **300** rpm
